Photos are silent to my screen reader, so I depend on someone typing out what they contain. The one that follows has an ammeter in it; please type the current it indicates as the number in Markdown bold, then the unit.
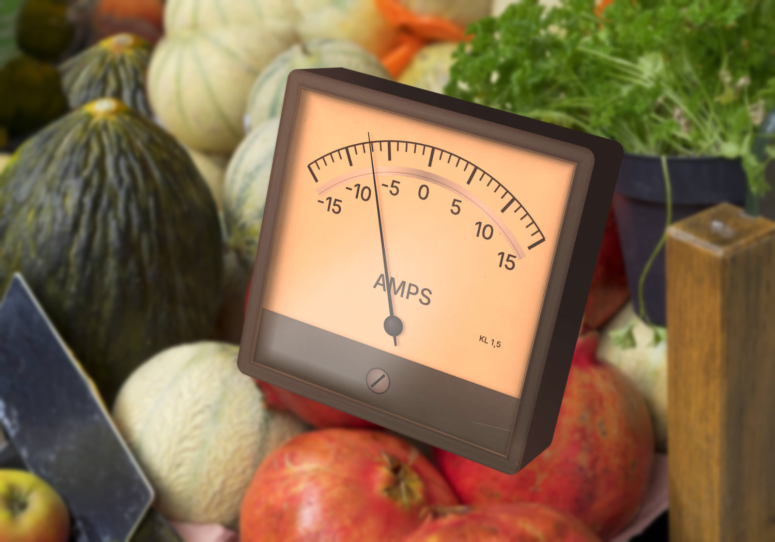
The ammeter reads **-7** A
